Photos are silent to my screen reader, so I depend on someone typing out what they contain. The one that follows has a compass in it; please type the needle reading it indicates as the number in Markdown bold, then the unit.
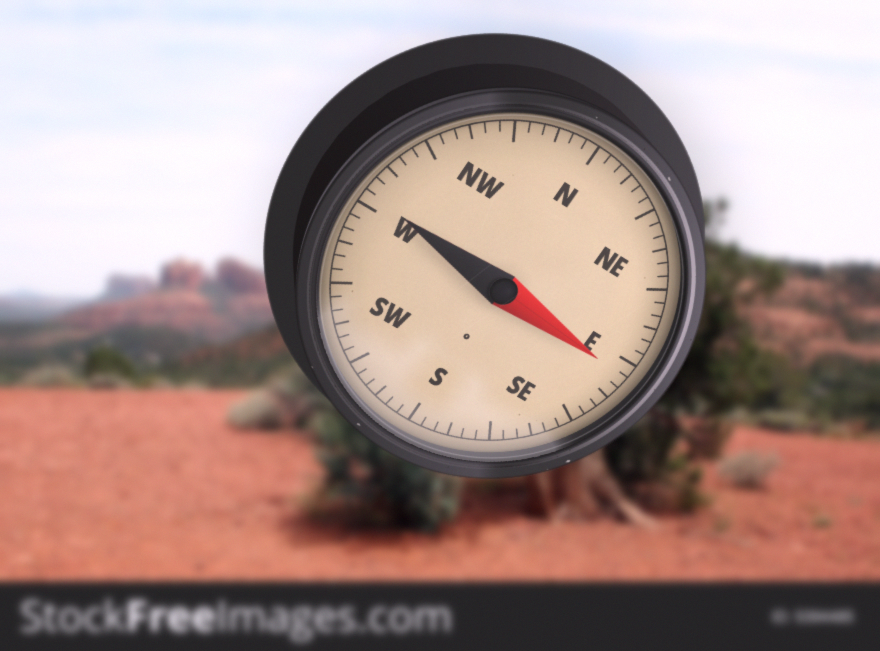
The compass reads **95** °
